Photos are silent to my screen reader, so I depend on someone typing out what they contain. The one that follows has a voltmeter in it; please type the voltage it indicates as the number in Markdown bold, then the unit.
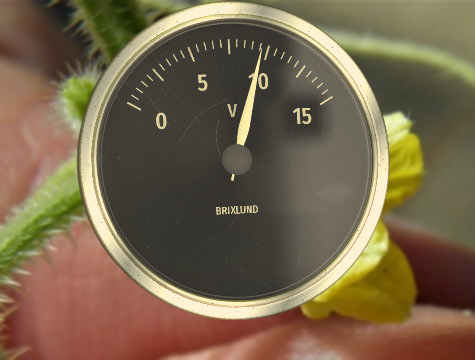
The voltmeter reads **9.5** V
